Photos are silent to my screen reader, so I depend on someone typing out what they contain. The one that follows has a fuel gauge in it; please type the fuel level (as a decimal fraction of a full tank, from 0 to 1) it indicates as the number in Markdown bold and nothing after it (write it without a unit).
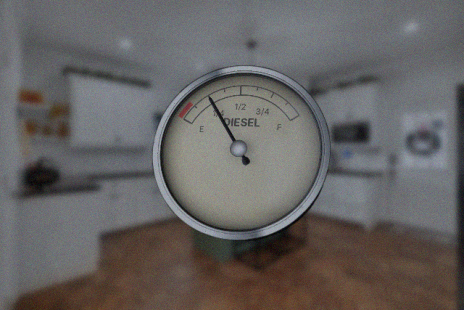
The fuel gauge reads **0.25**
